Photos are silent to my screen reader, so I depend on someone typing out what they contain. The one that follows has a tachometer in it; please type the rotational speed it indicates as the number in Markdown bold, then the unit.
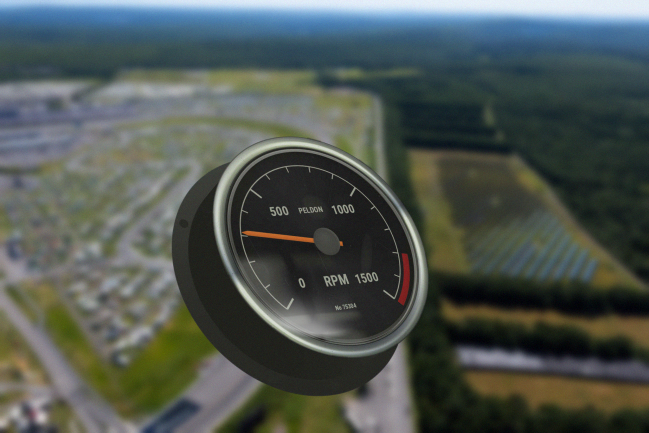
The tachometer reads **300** rpm
